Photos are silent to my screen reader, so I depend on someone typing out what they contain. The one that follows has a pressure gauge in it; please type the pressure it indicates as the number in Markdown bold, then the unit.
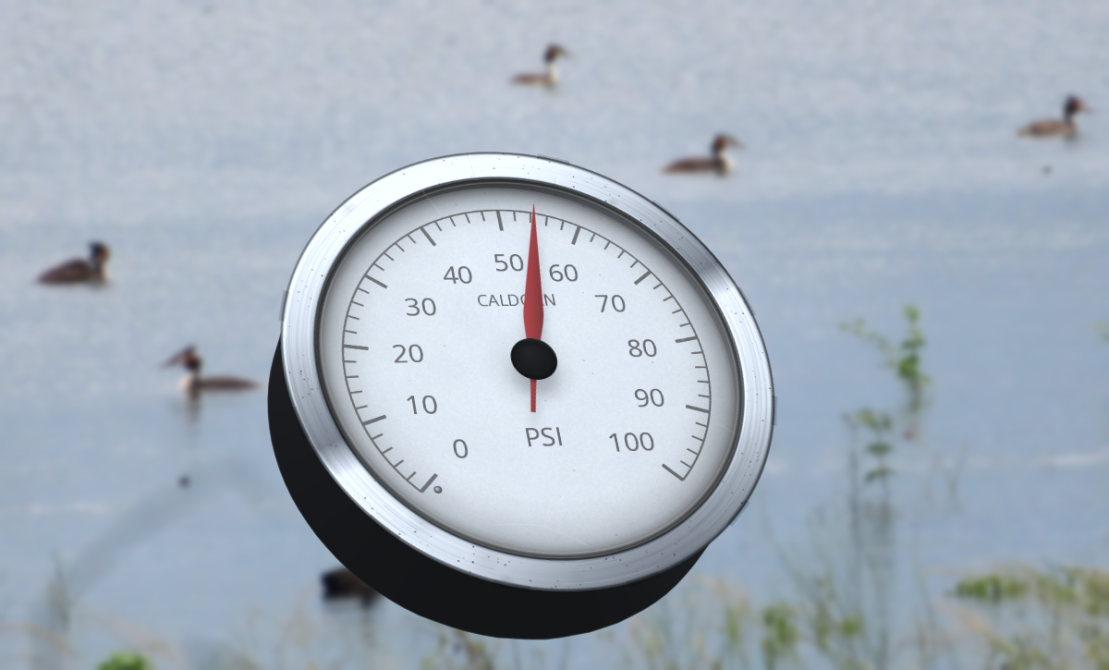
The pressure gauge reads **54** psi
